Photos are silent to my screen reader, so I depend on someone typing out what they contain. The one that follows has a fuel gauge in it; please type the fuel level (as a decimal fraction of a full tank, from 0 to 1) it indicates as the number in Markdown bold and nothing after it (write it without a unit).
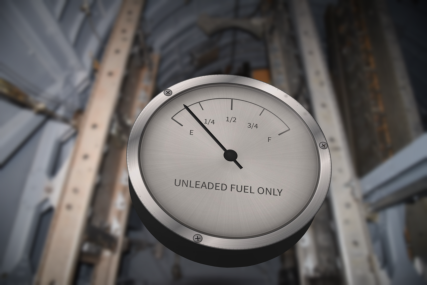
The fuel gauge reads **0.125**
